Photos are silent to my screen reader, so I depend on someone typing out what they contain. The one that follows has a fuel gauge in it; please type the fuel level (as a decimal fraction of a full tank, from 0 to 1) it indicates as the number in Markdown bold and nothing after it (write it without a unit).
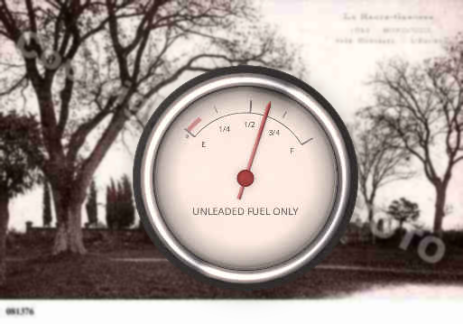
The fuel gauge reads **0.625**
